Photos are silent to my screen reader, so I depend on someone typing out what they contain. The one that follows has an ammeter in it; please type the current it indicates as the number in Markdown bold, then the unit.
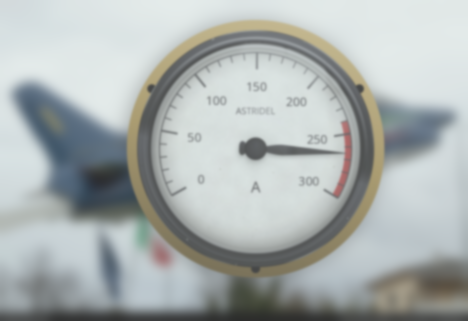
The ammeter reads **265** A
